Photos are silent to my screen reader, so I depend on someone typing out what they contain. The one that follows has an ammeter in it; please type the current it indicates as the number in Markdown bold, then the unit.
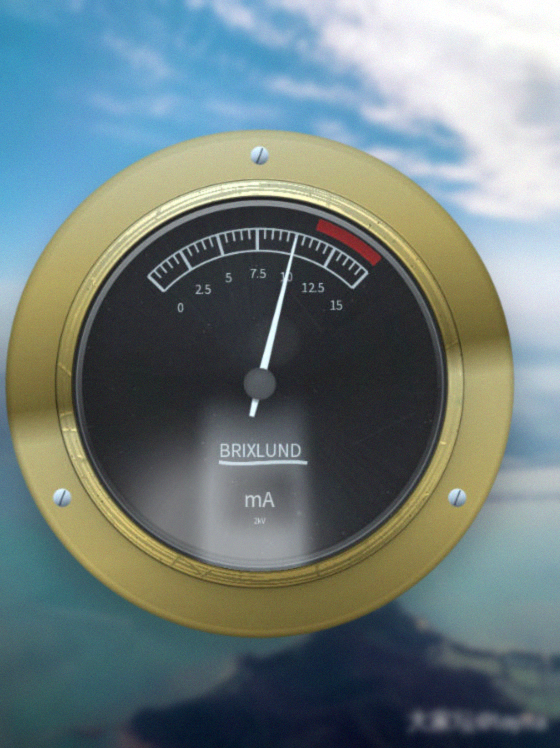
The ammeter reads **10** mA
